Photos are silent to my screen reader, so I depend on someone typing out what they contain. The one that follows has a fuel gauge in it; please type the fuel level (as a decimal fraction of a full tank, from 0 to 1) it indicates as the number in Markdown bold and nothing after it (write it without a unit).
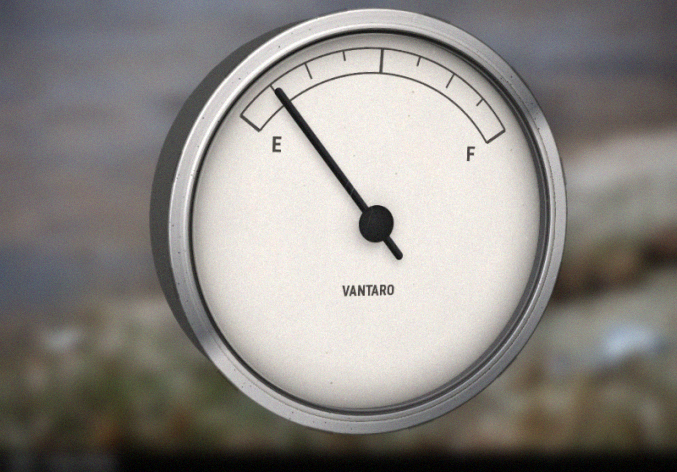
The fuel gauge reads **0.125**
